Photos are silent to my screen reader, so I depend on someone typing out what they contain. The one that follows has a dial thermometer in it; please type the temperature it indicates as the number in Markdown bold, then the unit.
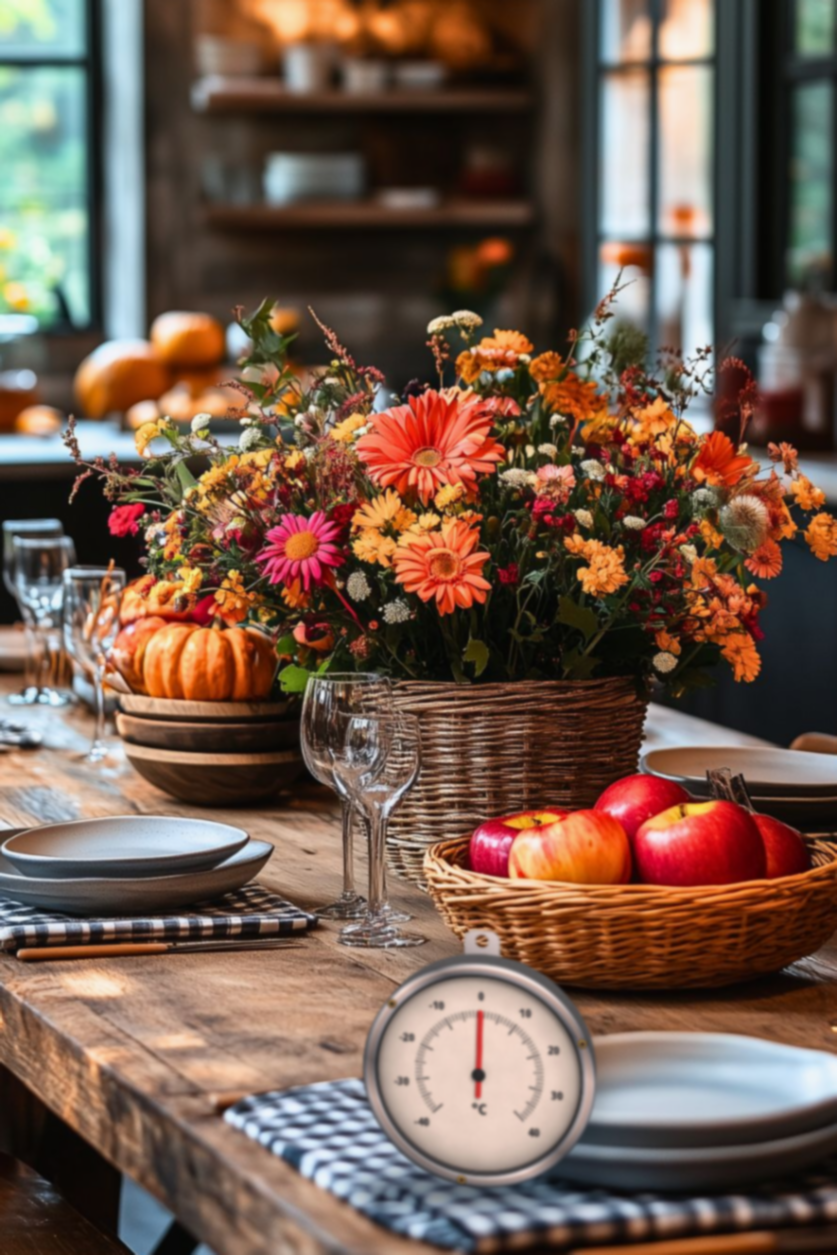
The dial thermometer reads **0** °C
